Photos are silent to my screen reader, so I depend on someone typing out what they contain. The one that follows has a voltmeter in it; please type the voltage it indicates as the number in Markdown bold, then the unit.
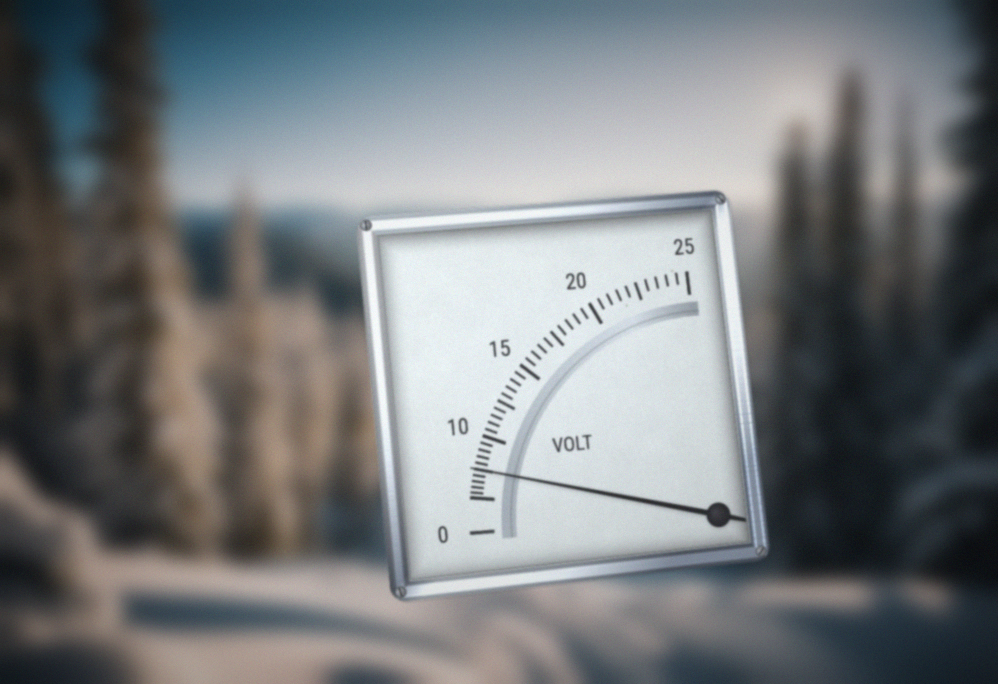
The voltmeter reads **7.5** V
